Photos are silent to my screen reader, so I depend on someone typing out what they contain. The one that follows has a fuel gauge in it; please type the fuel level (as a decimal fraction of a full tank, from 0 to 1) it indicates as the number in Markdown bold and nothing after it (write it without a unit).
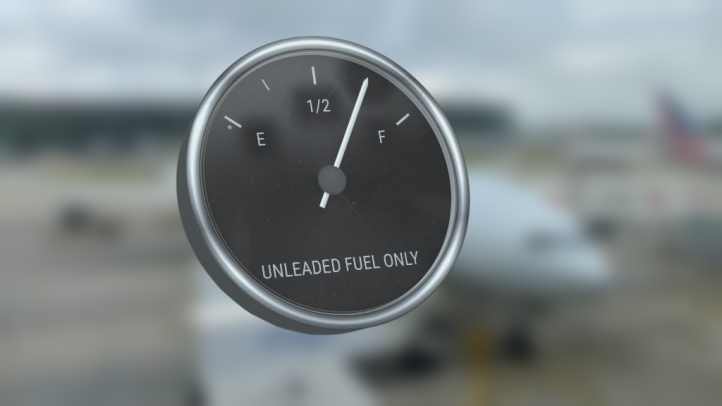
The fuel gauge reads **0.75**
